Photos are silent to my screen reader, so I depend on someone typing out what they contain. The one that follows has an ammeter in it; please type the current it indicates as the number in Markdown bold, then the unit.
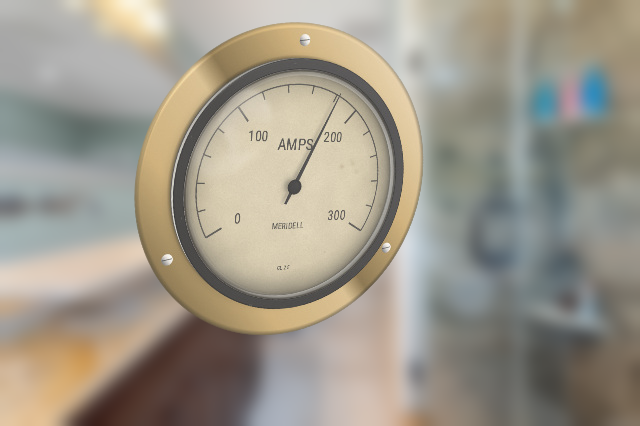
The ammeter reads **180** A
